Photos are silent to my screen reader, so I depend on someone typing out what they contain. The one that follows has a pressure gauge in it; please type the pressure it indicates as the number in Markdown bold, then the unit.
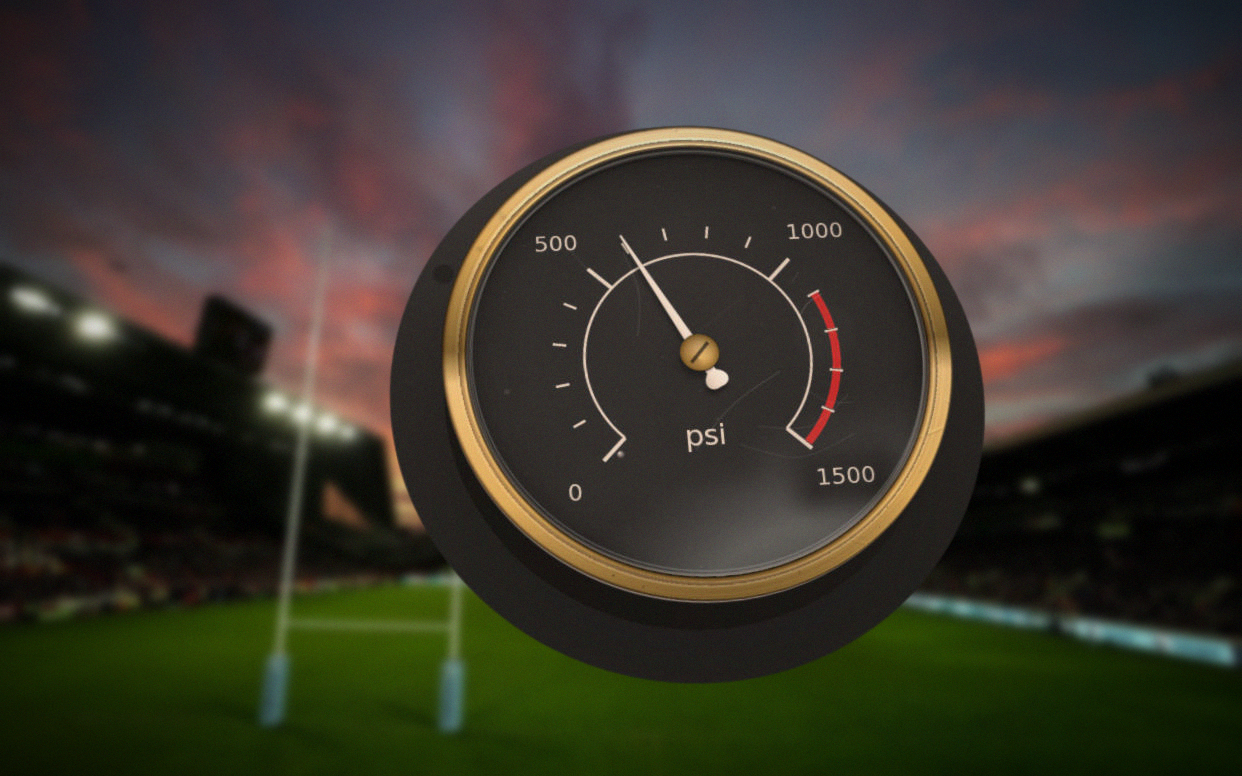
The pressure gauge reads **600** psi
